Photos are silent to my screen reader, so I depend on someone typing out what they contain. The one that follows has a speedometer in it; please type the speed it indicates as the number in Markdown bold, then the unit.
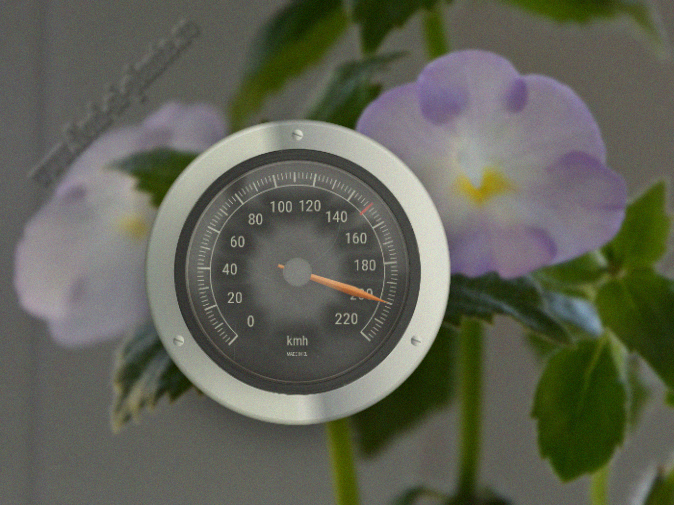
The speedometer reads **200** km/h
